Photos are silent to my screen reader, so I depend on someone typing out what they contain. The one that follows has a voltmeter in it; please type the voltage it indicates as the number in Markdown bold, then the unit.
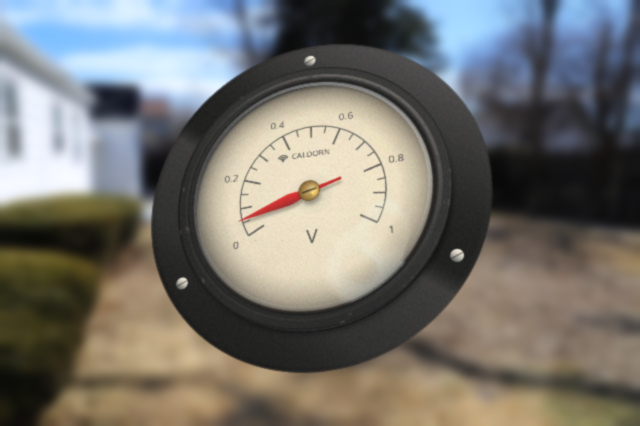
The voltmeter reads **0.05** V
